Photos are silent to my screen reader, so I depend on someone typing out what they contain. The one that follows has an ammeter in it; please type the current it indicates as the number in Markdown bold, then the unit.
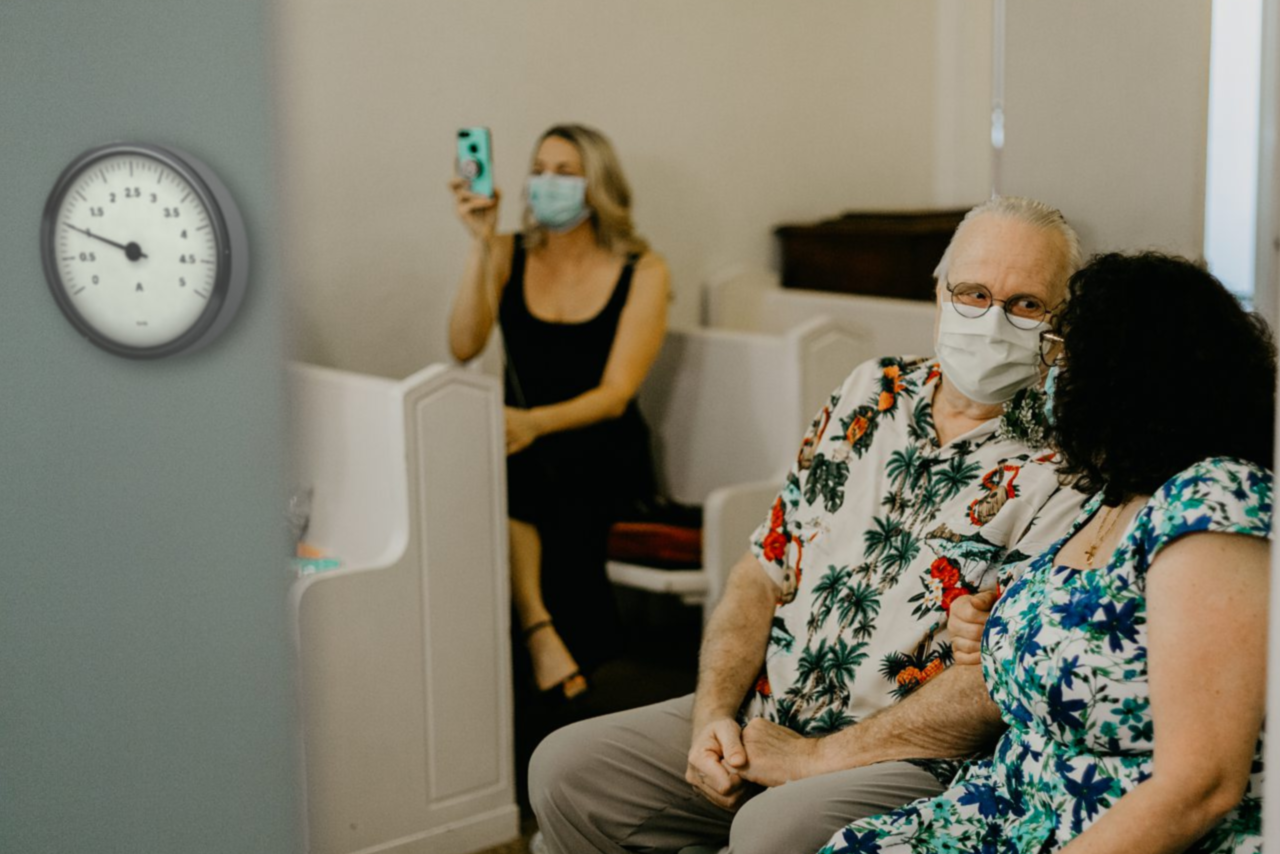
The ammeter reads **1** A
